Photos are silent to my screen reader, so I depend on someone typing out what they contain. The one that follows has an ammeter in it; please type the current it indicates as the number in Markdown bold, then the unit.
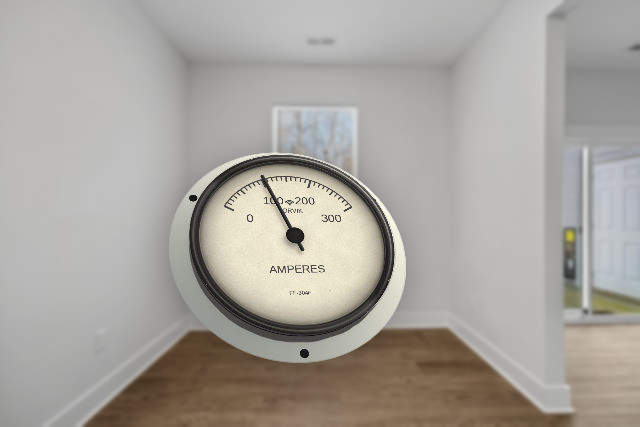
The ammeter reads **100** A
